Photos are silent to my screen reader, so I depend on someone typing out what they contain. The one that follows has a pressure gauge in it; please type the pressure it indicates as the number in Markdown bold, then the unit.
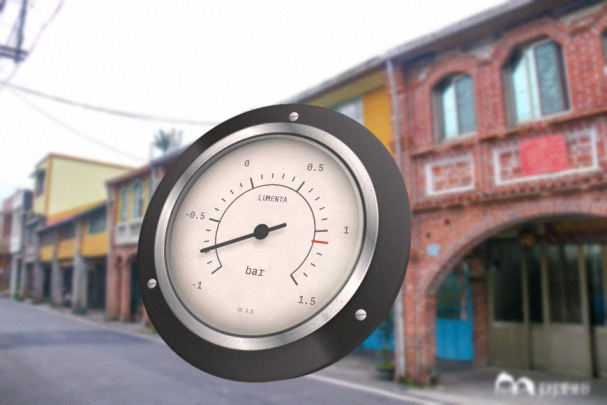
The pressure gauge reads **-0.8** bar
